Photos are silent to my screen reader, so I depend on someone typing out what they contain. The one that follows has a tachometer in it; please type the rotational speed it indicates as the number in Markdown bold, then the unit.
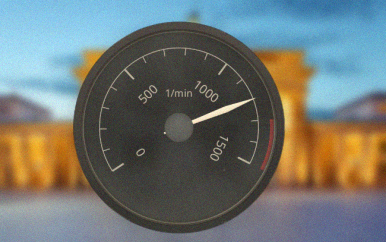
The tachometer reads **1200** rpm
